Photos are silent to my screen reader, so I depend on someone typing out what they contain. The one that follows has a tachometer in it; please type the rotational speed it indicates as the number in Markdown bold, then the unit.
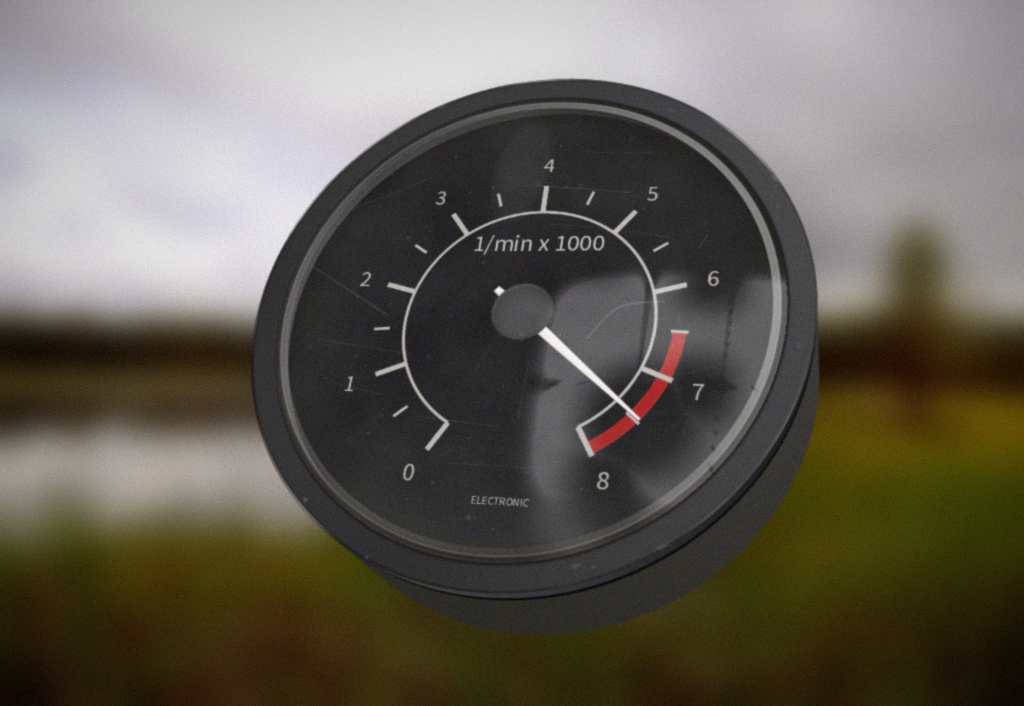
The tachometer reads **7500** rpm
